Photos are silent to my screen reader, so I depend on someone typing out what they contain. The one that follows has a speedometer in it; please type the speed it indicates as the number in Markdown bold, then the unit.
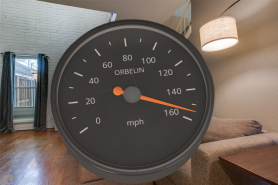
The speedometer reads **155** mph
